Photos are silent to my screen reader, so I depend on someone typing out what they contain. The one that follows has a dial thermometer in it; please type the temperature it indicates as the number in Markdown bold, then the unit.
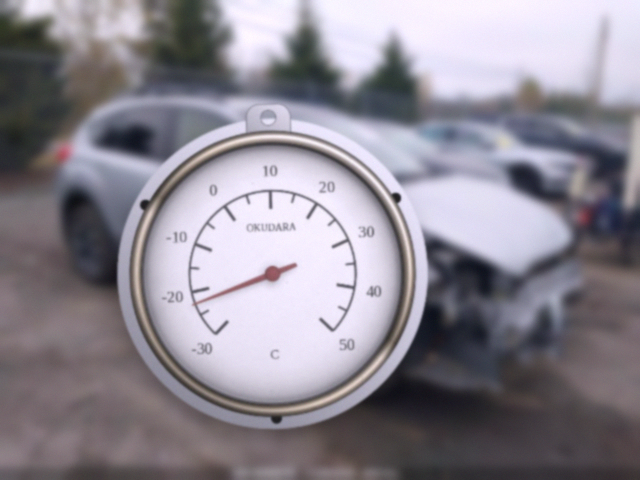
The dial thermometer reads **-22.5** °C
